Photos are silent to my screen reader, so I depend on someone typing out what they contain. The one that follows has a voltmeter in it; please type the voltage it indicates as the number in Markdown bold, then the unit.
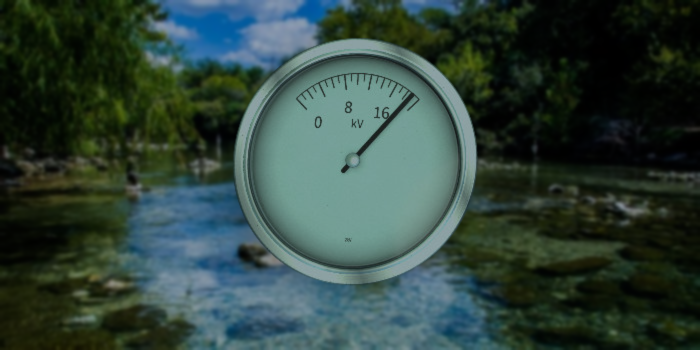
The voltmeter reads **19** kV
